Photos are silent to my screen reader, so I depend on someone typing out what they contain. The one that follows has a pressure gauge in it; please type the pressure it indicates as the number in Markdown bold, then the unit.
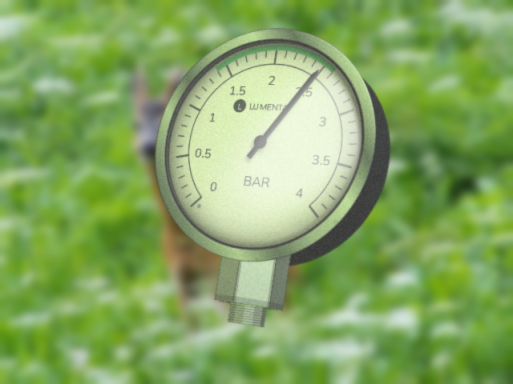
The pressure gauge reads **2.5** bar
